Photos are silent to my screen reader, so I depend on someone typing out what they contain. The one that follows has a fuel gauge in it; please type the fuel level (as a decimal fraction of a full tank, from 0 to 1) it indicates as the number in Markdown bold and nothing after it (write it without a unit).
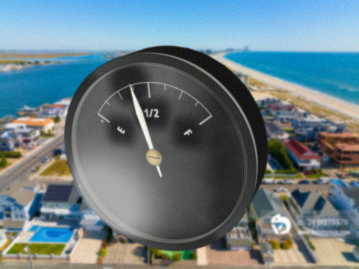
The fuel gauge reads **0.375**
